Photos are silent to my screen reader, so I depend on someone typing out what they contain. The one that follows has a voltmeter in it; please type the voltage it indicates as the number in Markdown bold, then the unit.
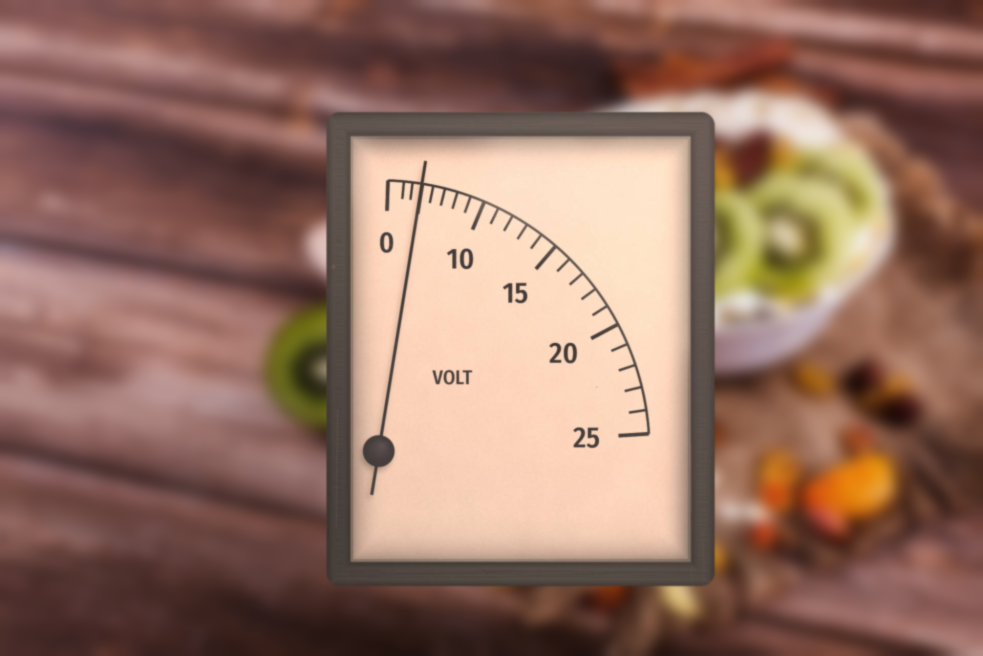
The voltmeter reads **5** V
